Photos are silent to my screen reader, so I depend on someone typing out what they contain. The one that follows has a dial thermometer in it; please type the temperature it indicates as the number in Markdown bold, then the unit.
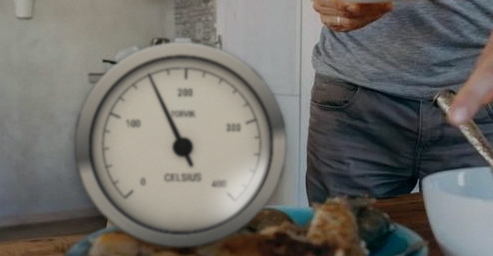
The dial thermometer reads **160** °C
